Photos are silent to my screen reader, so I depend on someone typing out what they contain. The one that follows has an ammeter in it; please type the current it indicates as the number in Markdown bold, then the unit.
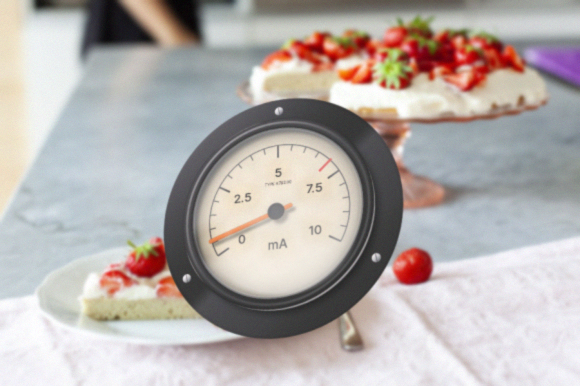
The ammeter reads **0.5** mA
